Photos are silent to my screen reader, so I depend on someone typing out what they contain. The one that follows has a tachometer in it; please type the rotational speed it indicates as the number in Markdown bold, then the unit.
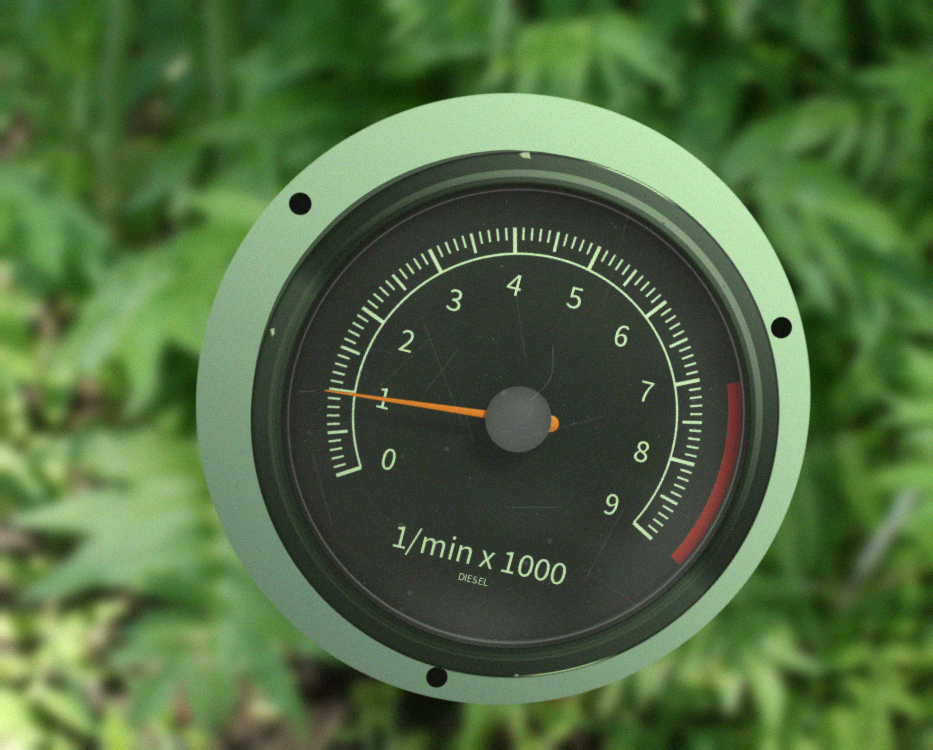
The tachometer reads **1000** rpm
